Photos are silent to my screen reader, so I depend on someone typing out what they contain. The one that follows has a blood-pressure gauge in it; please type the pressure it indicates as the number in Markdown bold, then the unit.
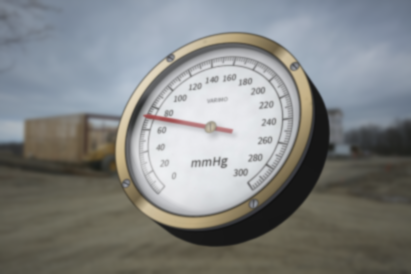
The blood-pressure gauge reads **70** mmHg
